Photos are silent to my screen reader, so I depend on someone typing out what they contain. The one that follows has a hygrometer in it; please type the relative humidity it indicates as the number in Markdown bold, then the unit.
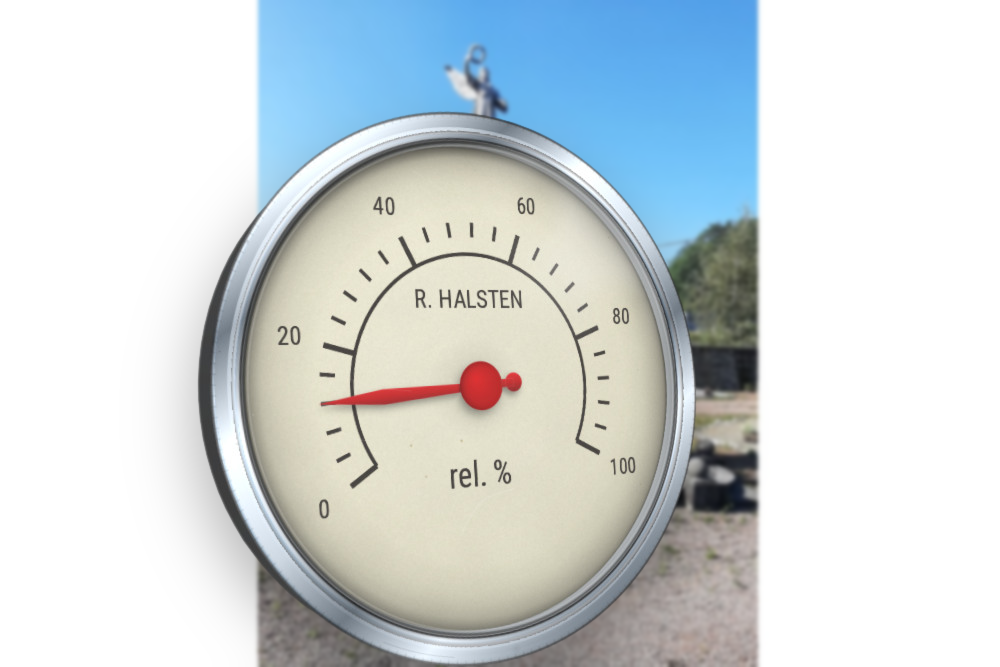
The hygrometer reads **12** %
